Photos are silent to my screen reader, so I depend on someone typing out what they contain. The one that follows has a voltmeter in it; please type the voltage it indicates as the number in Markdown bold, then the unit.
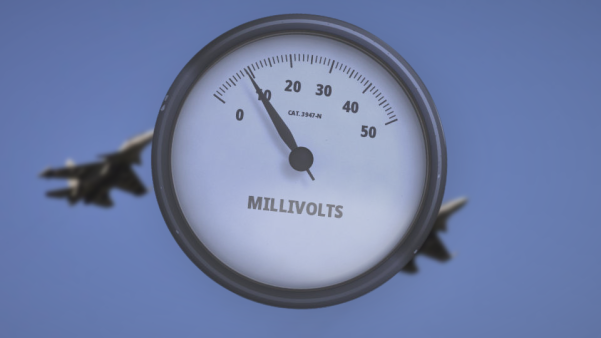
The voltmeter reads **9** mV
